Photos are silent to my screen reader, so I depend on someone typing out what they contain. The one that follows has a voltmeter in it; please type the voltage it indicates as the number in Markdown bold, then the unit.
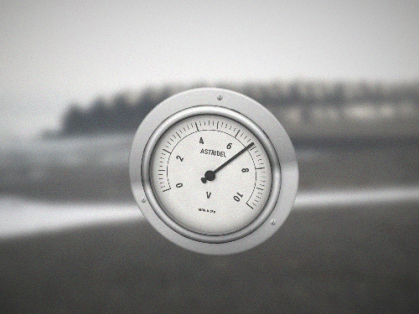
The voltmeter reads **6.8** V
